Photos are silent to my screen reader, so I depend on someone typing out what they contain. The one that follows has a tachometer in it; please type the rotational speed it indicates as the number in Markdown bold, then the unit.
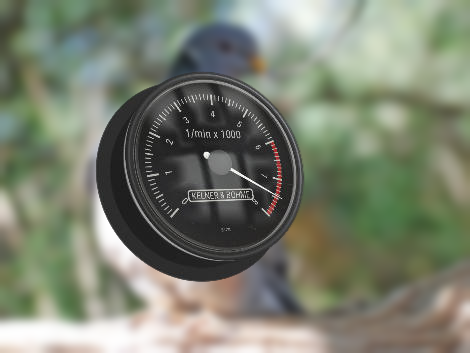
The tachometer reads **7500** rpm
